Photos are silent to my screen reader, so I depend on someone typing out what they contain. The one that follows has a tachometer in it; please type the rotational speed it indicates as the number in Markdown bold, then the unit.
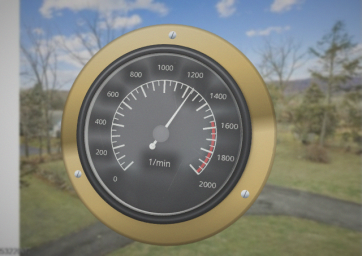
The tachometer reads **1250** rpm
